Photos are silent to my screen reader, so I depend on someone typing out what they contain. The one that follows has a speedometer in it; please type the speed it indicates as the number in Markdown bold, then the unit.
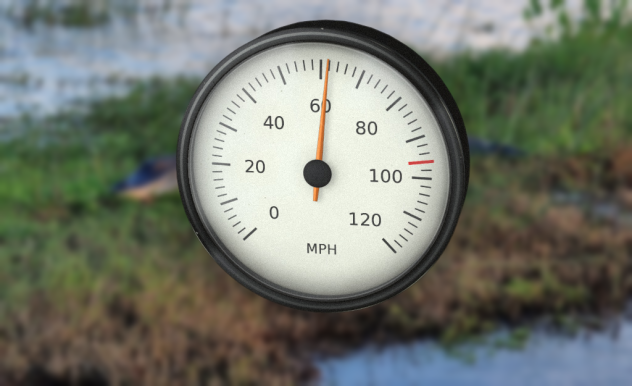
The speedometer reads **62** mph
